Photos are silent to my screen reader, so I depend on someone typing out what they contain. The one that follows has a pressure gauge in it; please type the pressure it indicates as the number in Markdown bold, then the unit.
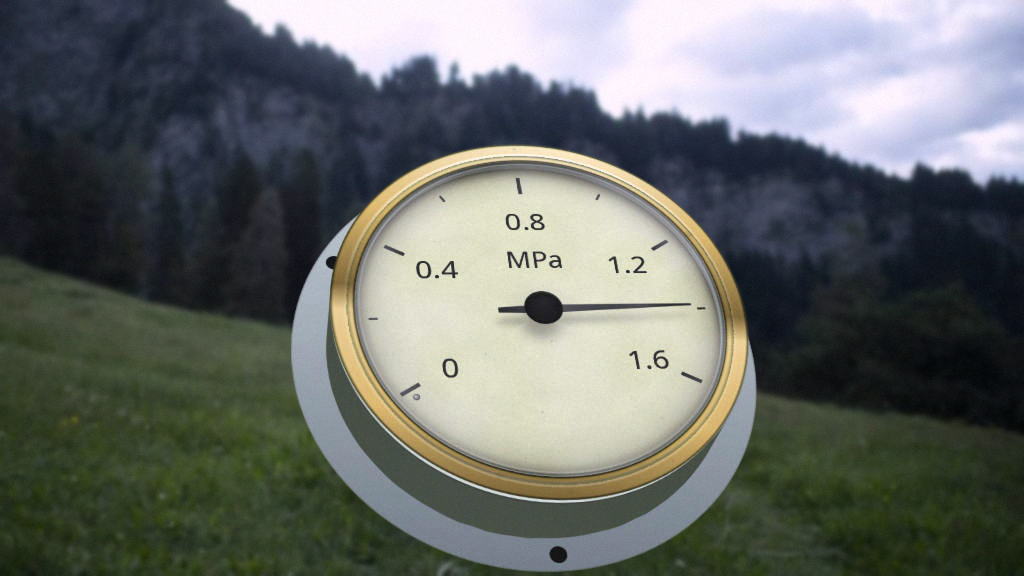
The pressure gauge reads **1.4** MPa
